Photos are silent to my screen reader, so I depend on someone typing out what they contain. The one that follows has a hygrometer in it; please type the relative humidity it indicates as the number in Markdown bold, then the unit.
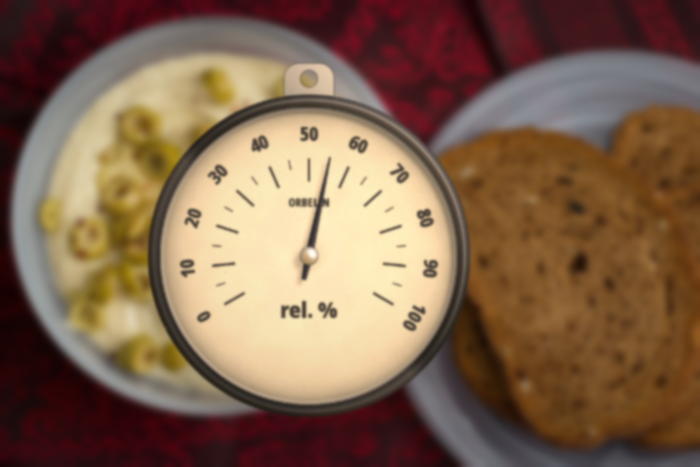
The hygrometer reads **55** %
